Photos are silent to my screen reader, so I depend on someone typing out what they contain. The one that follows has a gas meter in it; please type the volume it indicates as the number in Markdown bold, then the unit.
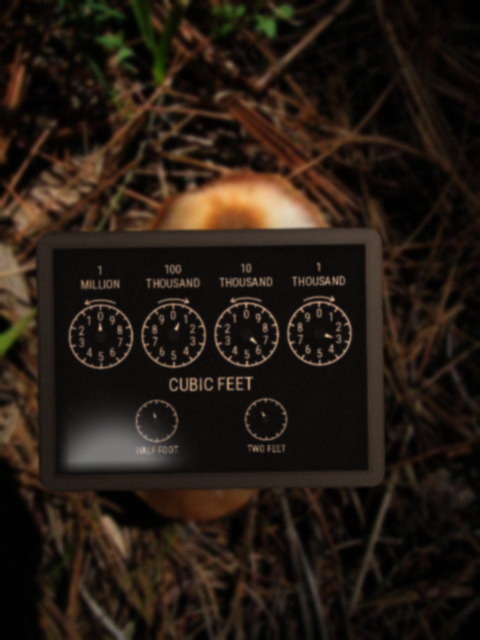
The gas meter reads **6300** ft³
